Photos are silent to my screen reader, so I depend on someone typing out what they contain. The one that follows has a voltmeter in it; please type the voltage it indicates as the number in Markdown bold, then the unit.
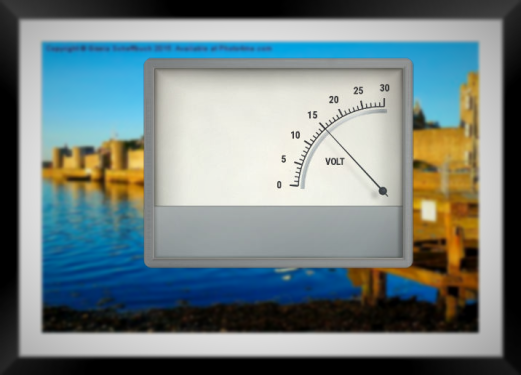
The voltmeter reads **15** V
